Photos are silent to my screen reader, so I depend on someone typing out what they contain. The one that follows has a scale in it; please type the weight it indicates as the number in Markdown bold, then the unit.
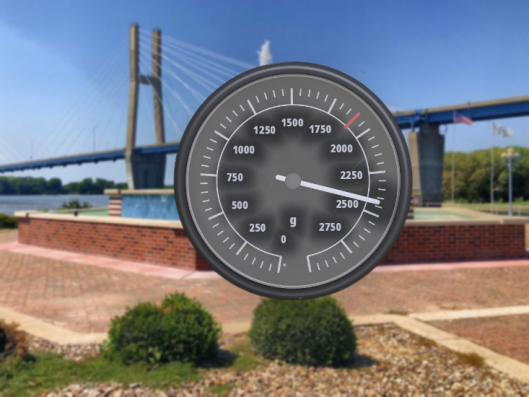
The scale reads **2425** g
